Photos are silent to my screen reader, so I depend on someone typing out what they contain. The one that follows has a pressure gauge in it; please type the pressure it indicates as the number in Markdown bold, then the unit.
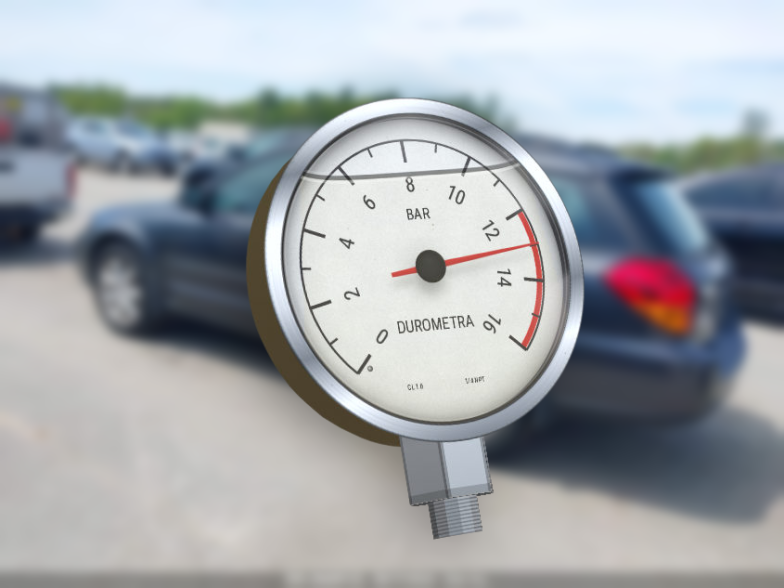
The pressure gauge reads **13** bar
